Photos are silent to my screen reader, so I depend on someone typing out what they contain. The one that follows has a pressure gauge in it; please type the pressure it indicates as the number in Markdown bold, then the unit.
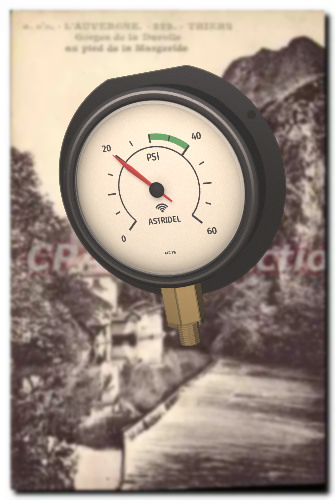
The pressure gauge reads **20** psi
